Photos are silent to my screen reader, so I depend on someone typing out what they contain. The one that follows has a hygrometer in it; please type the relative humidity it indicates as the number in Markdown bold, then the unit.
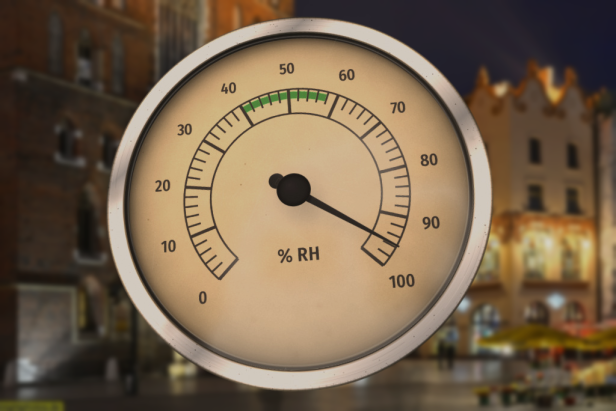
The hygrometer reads **96** %
